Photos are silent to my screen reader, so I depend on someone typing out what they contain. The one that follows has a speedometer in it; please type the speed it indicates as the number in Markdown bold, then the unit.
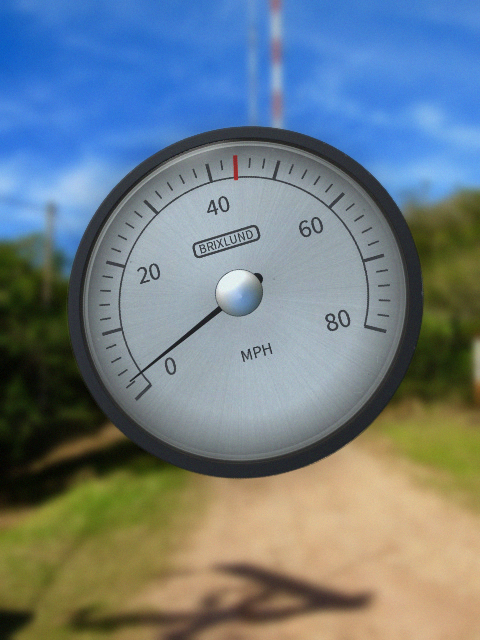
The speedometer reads **2** mph
